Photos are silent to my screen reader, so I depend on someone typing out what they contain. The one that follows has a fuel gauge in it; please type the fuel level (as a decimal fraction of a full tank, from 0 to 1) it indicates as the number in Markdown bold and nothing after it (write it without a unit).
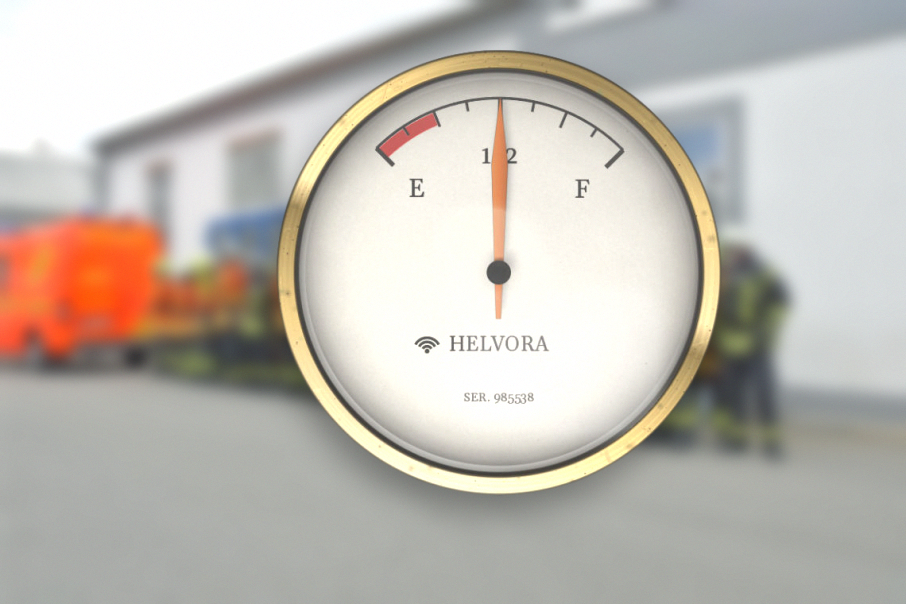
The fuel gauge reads **0.5**
